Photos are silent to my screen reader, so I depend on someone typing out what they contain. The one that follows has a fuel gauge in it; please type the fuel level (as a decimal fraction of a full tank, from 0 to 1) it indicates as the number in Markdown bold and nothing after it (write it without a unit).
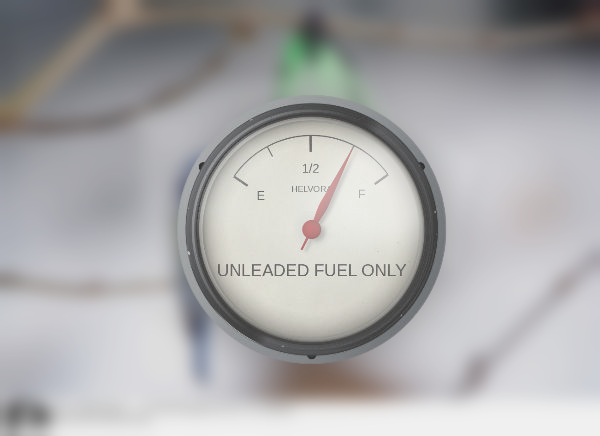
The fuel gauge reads **0.75**
